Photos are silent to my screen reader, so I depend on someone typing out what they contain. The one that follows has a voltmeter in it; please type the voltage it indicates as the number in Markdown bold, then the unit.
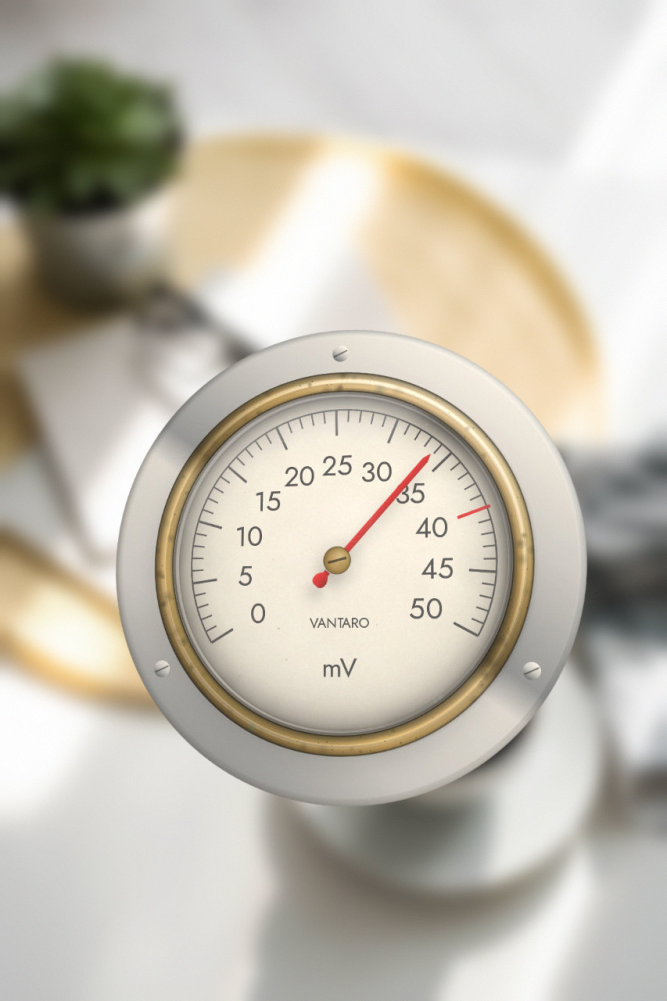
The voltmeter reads **34** mV
